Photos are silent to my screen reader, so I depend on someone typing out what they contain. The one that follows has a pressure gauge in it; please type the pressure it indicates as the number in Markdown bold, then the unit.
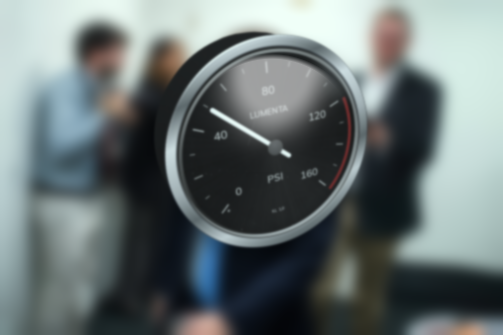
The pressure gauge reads **50** psi
